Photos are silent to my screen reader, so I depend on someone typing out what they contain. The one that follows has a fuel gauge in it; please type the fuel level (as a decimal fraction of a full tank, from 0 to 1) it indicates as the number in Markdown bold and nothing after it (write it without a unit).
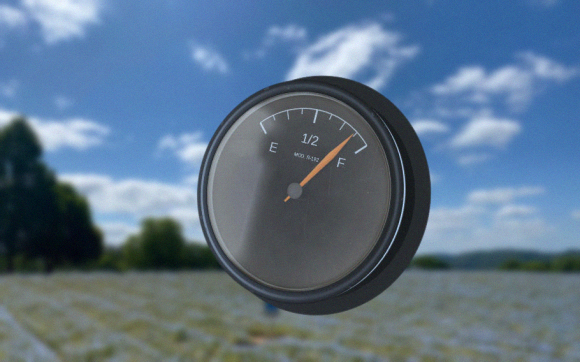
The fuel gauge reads **0.875**
